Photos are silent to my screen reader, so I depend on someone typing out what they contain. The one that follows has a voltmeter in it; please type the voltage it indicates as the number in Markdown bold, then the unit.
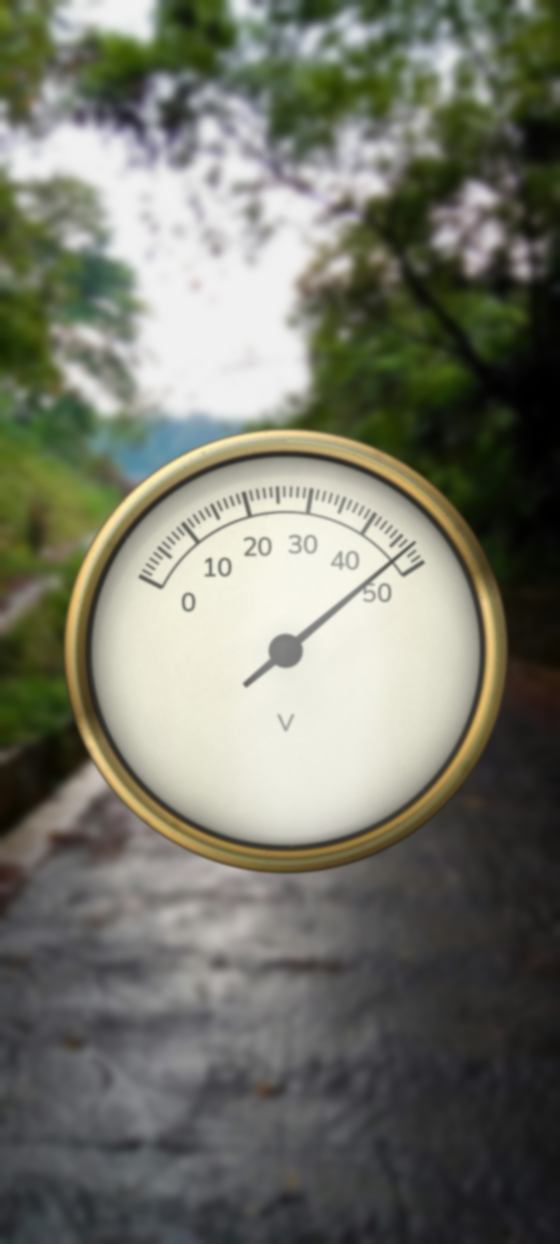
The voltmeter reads **47** V
